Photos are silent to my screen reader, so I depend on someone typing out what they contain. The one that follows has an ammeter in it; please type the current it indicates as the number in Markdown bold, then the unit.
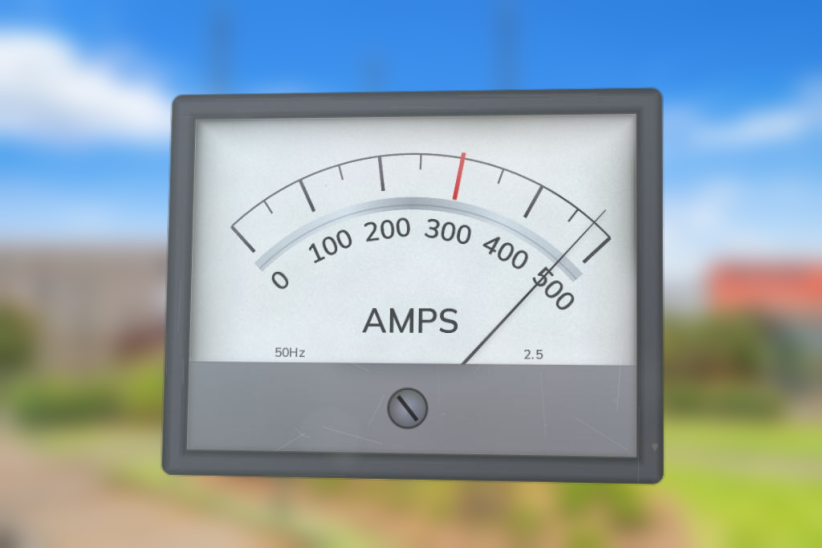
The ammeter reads **475** A
